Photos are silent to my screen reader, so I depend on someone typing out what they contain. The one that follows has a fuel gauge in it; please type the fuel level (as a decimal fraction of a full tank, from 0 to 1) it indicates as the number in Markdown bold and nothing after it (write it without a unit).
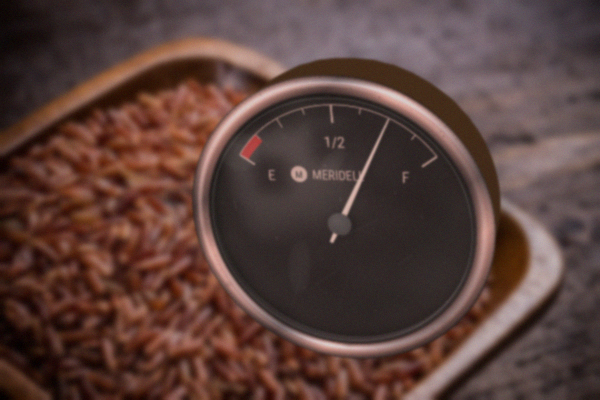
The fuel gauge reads **0.75**
